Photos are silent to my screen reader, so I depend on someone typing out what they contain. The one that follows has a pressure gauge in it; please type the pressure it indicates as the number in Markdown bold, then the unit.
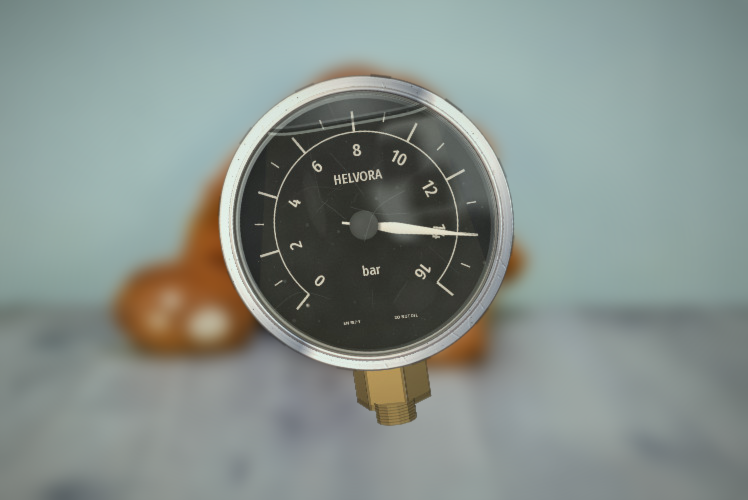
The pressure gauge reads **14** bar
